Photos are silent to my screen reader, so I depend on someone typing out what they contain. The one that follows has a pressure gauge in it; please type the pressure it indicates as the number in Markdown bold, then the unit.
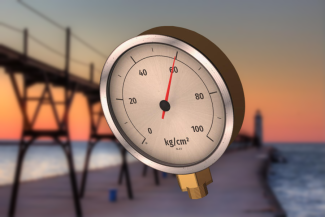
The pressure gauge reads **60** kg/cm²
